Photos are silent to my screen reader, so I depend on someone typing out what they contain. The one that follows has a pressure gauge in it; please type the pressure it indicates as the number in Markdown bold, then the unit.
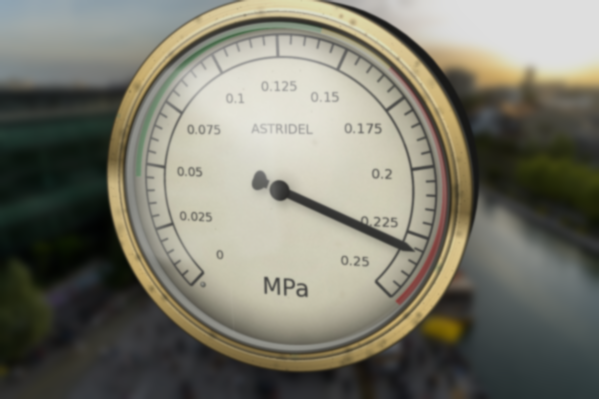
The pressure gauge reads **0.23** MPa
